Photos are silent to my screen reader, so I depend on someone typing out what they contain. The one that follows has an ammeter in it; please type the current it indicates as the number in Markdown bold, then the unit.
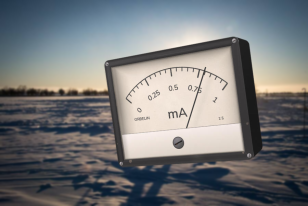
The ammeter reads **0.8** mA
